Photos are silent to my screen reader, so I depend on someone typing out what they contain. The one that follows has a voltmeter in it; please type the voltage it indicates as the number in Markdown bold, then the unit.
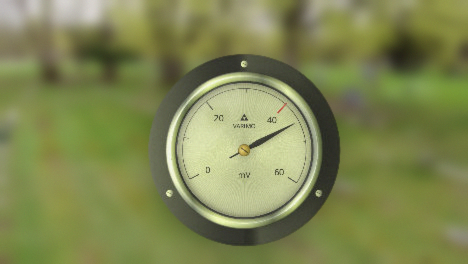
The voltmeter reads **45** mV
